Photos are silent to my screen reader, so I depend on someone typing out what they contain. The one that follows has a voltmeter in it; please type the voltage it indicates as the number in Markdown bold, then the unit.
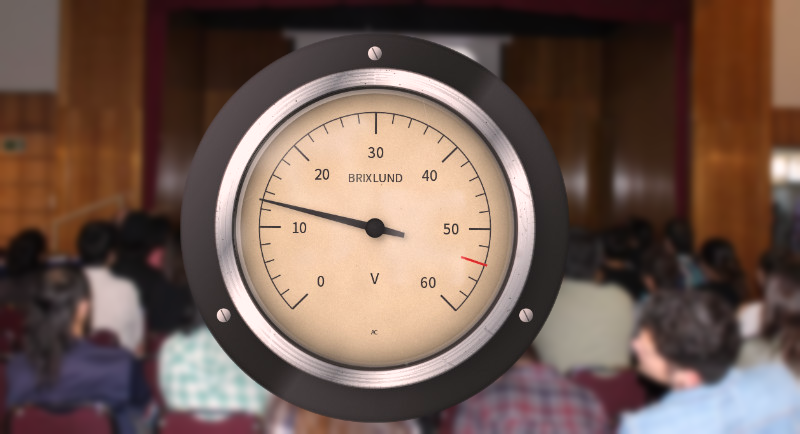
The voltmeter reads **13** V
